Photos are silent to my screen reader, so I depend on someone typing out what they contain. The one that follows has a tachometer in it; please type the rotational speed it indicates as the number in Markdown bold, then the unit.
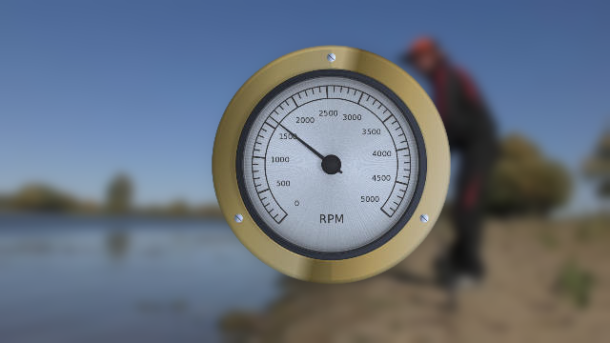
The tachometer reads **1600** rpm
